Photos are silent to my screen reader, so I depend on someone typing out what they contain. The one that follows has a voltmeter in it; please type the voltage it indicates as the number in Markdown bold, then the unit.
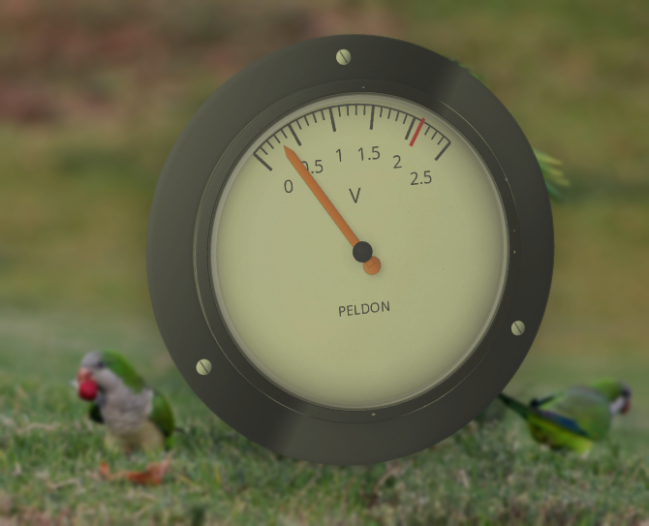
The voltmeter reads **0.3** V
